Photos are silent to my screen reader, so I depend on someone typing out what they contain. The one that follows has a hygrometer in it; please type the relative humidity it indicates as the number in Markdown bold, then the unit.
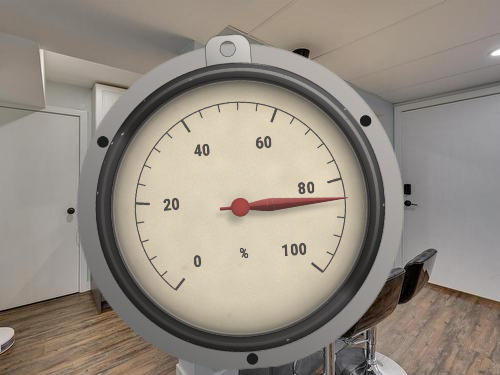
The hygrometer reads **84** %
